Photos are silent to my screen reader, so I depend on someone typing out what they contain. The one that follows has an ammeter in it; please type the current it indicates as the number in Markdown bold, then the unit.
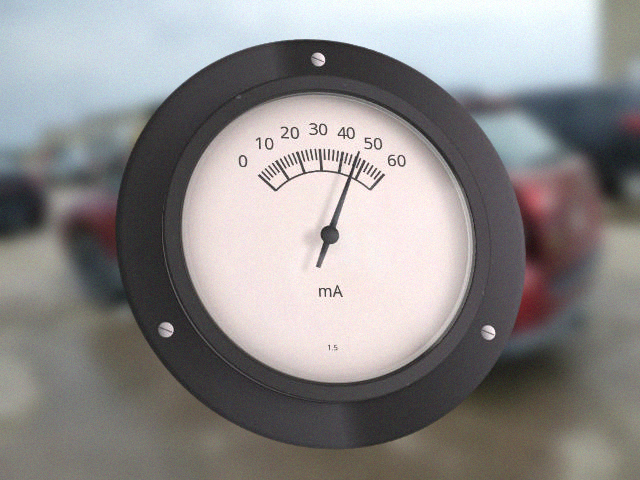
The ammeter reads **46** mA
